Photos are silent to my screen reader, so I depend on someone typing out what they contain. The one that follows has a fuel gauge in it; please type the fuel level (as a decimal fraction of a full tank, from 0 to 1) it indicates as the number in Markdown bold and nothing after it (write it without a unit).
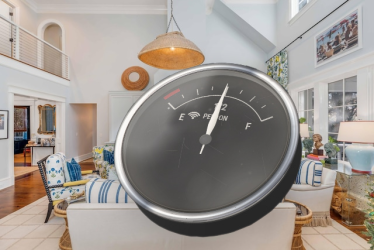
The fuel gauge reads **0.5**
